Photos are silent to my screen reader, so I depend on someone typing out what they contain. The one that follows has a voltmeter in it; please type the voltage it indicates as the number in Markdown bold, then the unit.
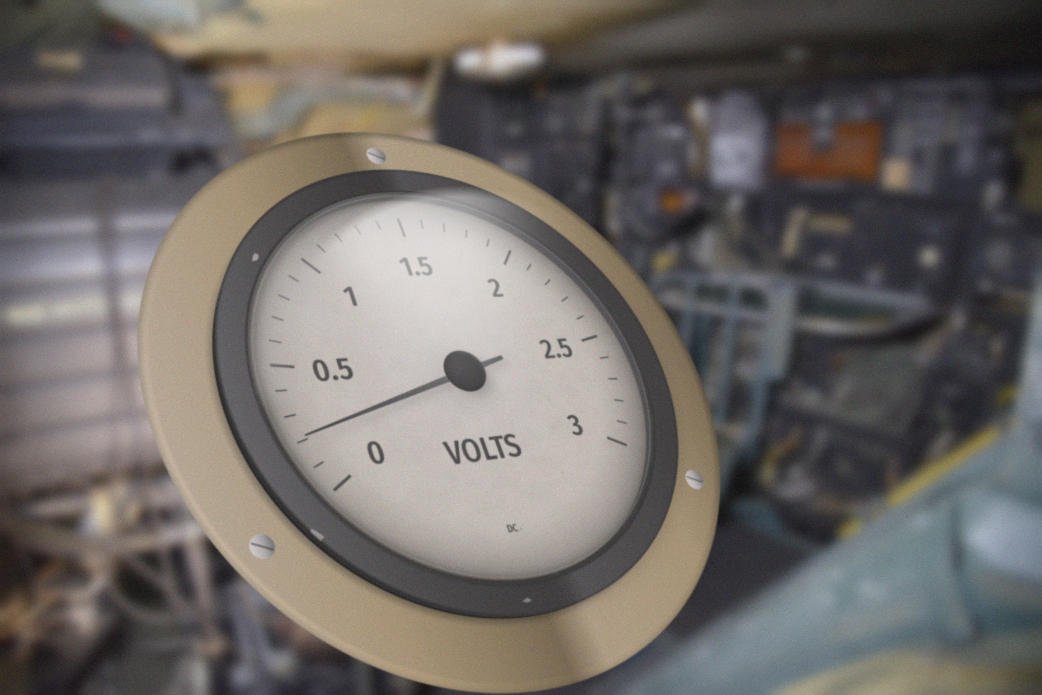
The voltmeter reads **0.2** V
